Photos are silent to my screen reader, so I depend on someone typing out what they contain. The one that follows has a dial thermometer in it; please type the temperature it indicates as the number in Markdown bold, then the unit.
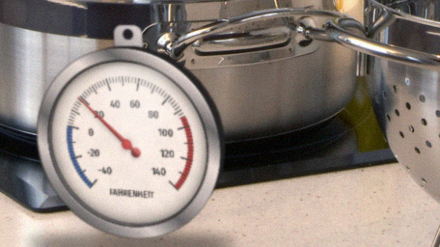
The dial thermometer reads **20** °F
